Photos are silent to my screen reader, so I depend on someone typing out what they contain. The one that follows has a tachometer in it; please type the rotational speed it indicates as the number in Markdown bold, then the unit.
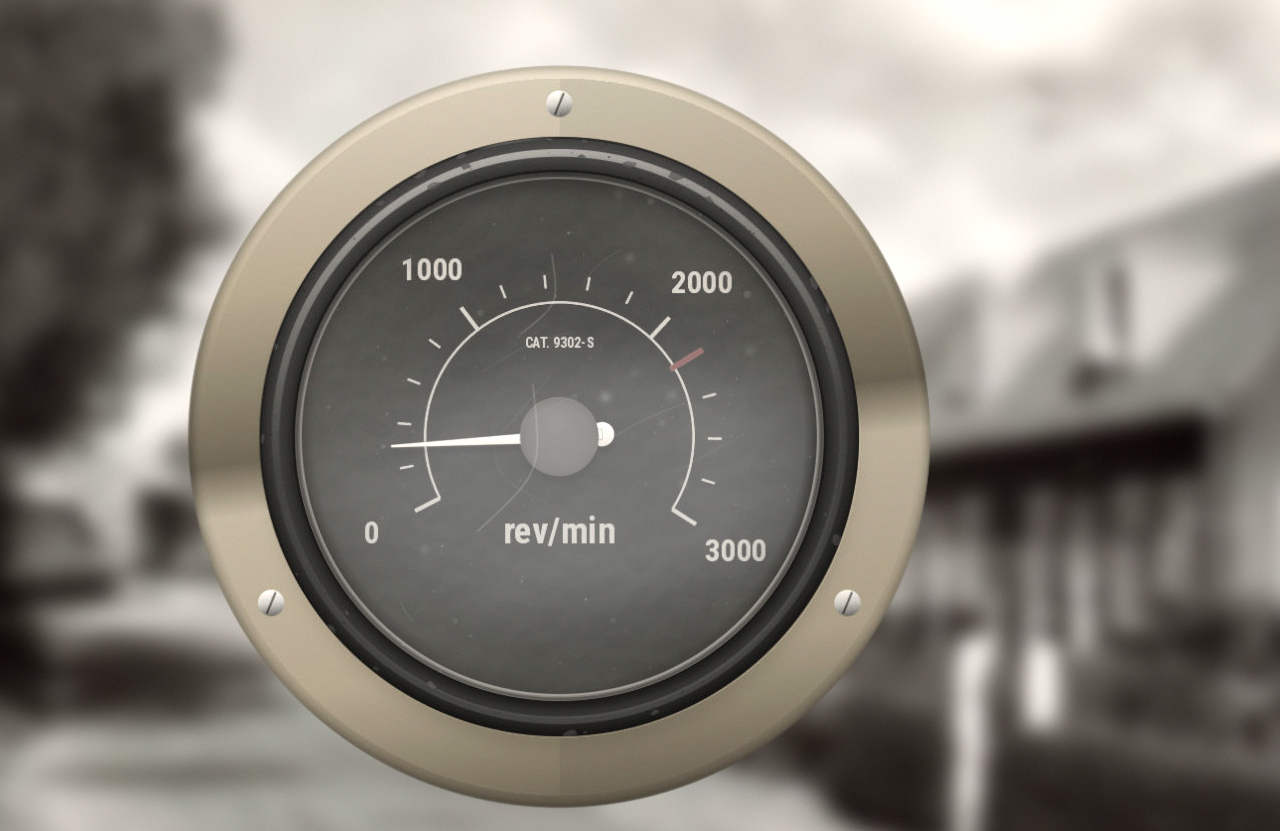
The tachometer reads **300** rpm
